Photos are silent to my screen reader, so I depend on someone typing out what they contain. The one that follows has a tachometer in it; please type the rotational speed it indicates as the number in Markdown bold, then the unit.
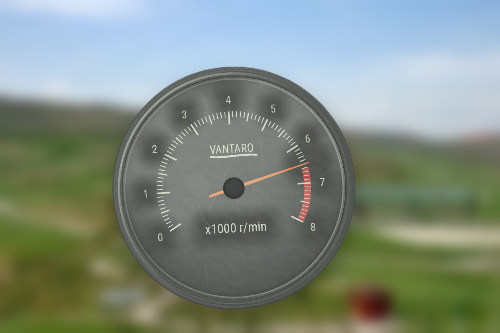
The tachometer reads **6500** rpm
